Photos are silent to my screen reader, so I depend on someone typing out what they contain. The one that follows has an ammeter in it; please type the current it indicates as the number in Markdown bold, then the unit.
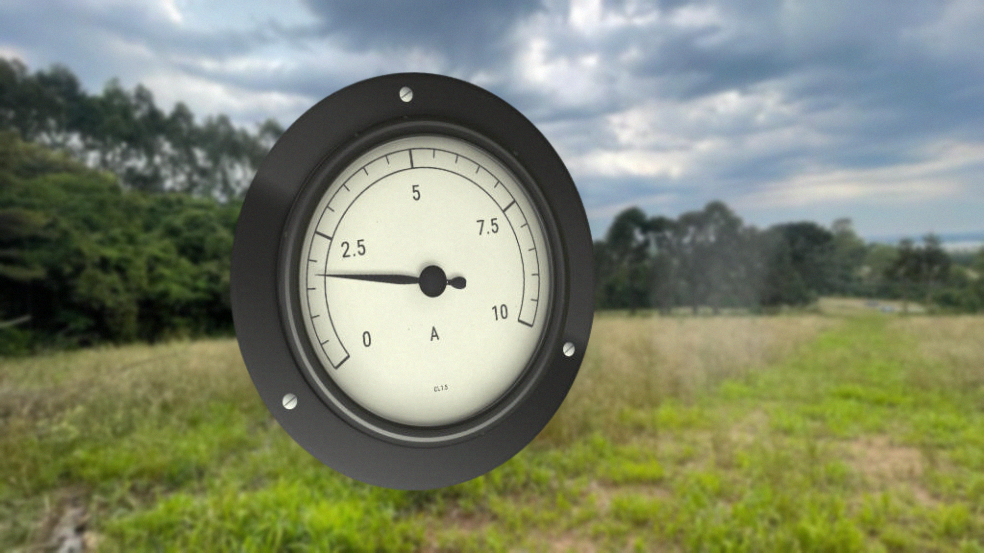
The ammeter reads **1.75** A
